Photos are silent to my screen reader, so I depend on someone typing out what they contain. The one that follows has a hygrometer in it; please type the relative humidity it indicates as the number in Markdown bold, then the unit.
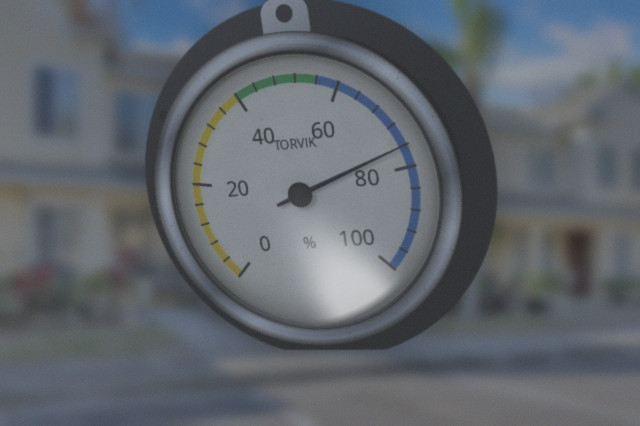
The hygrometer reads **76** %
